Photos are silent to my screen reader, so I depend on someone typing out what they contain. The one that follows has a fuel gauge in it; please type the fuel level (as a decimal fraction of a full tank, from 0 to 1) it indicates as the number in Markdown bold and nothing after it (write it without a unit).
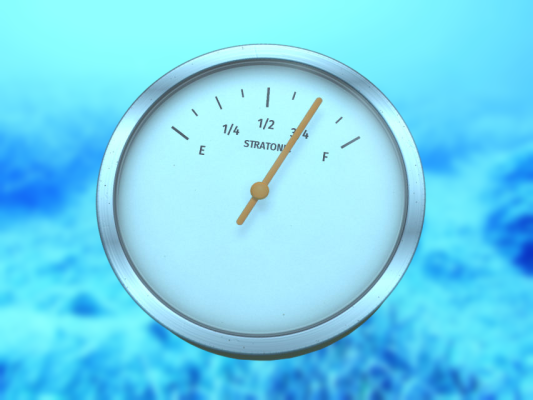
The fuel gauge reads **0.75**
